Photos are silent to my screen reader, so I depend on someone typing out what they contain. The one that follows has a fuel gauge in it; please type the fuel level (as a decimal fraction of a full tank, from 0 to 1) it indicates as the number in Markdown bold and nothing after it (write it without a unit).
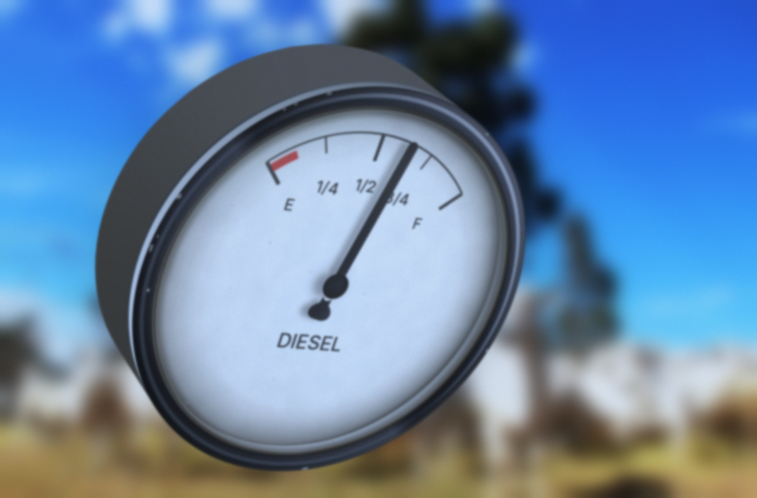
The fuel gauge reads **0.625**
